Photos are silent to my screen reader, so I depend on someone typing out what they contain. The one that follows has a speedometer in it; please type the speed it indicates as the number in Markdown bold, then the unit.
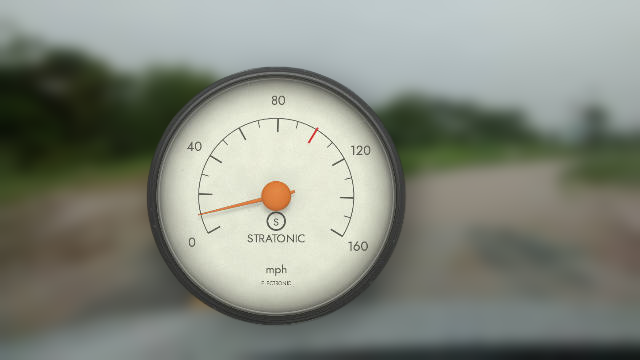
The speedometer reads **10** mph
